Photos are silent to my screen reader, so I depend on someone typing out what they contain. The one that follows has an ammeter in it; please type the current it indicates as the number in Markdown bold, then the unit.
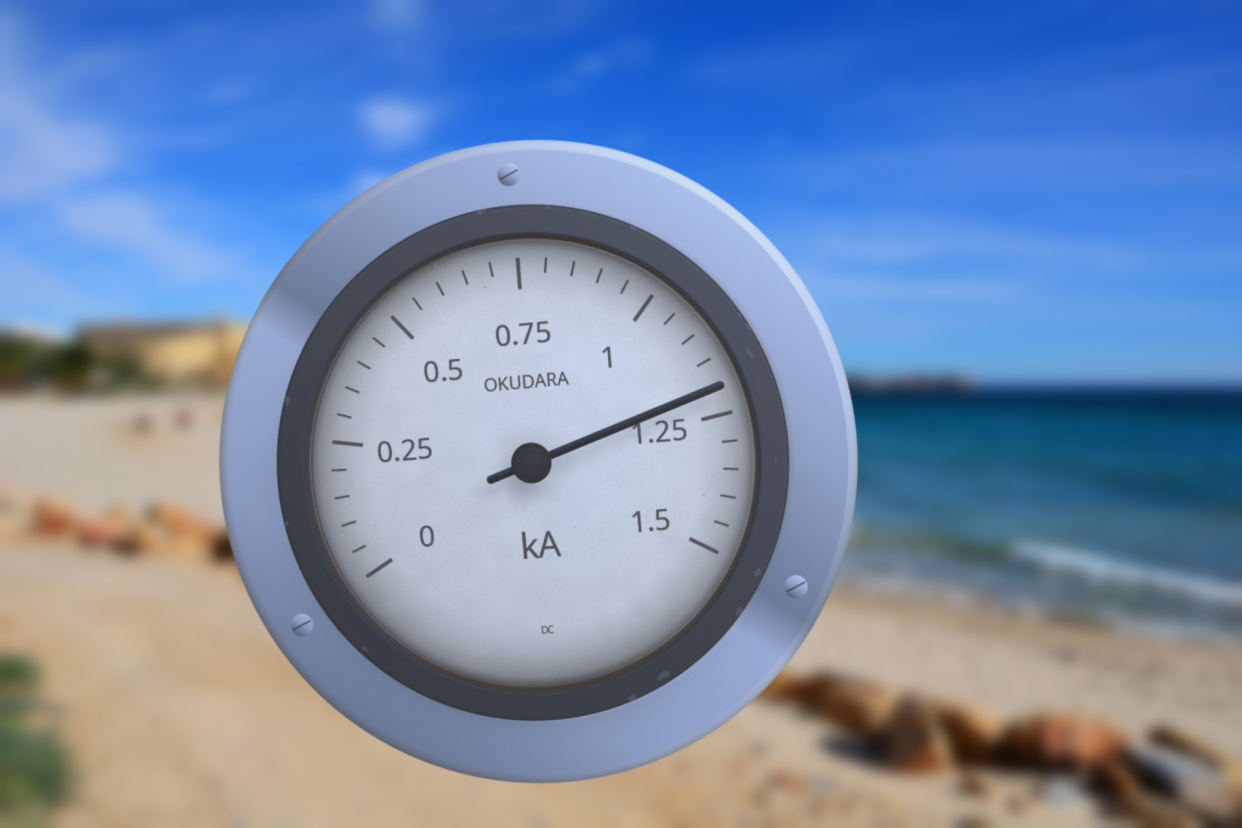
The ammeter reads **1.2** kA
